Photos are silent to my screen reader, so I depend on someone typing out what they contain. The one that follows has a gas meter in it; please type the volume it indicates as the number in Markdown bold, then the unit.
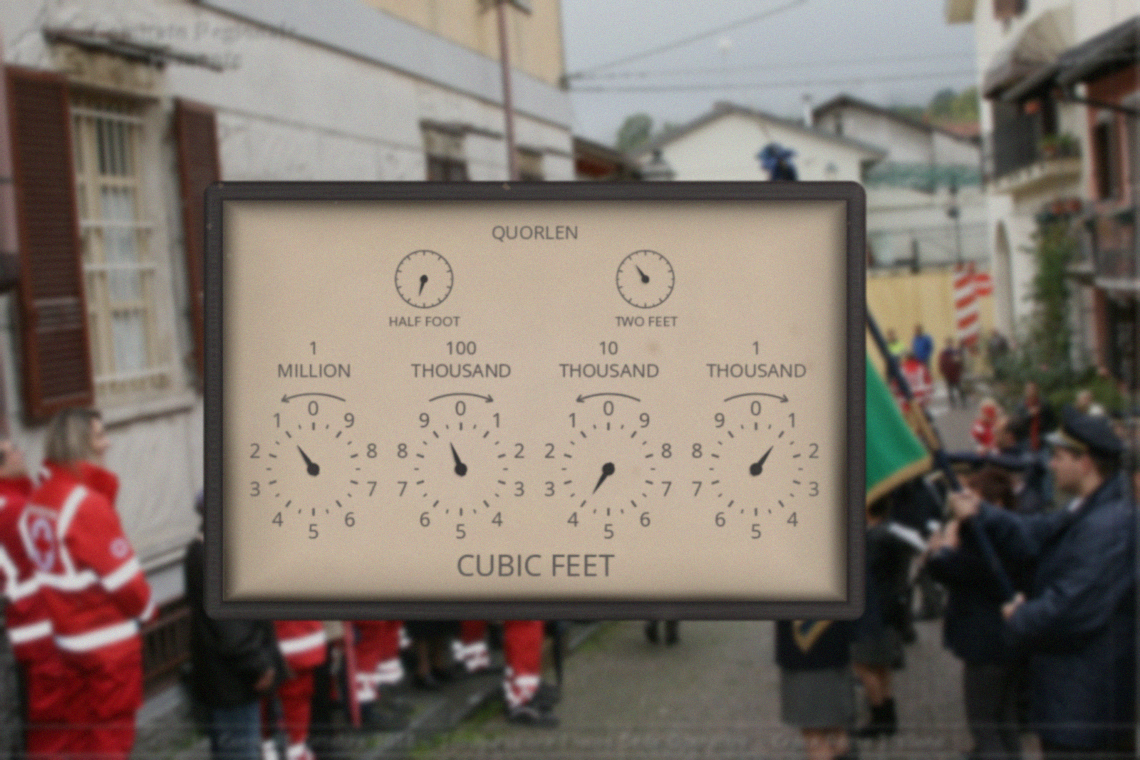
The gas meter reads **94100** ft³
